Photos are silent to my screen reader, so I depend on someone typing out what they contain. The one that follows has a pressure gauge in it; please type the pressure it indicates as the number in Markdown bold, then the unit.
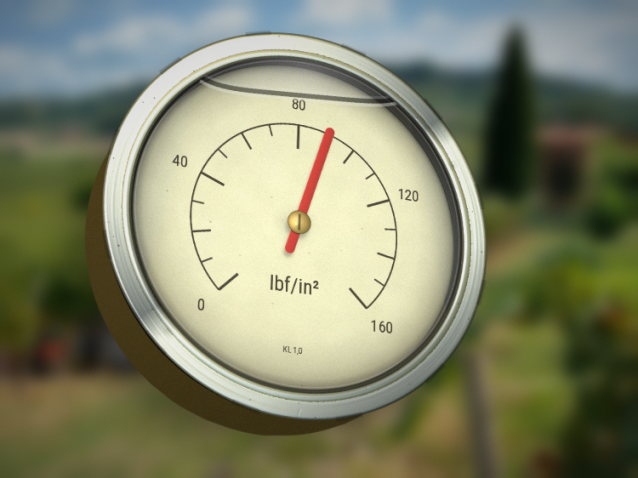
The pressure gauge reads **90** psi
